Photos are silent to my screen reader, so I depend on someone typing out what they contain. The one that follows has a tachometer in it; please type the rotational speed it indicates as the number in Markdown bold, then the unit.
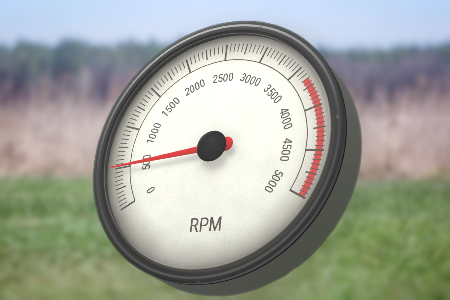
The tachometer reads **500** rpm
